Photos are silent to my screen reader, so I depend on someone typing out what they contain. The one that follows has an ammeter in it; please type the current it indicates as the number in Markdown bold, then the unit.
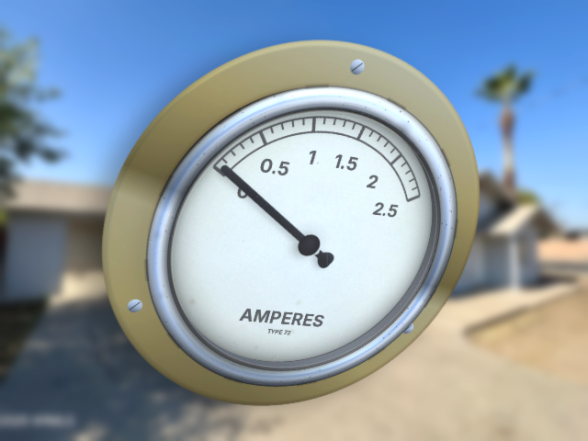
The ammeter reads **0.05** A
